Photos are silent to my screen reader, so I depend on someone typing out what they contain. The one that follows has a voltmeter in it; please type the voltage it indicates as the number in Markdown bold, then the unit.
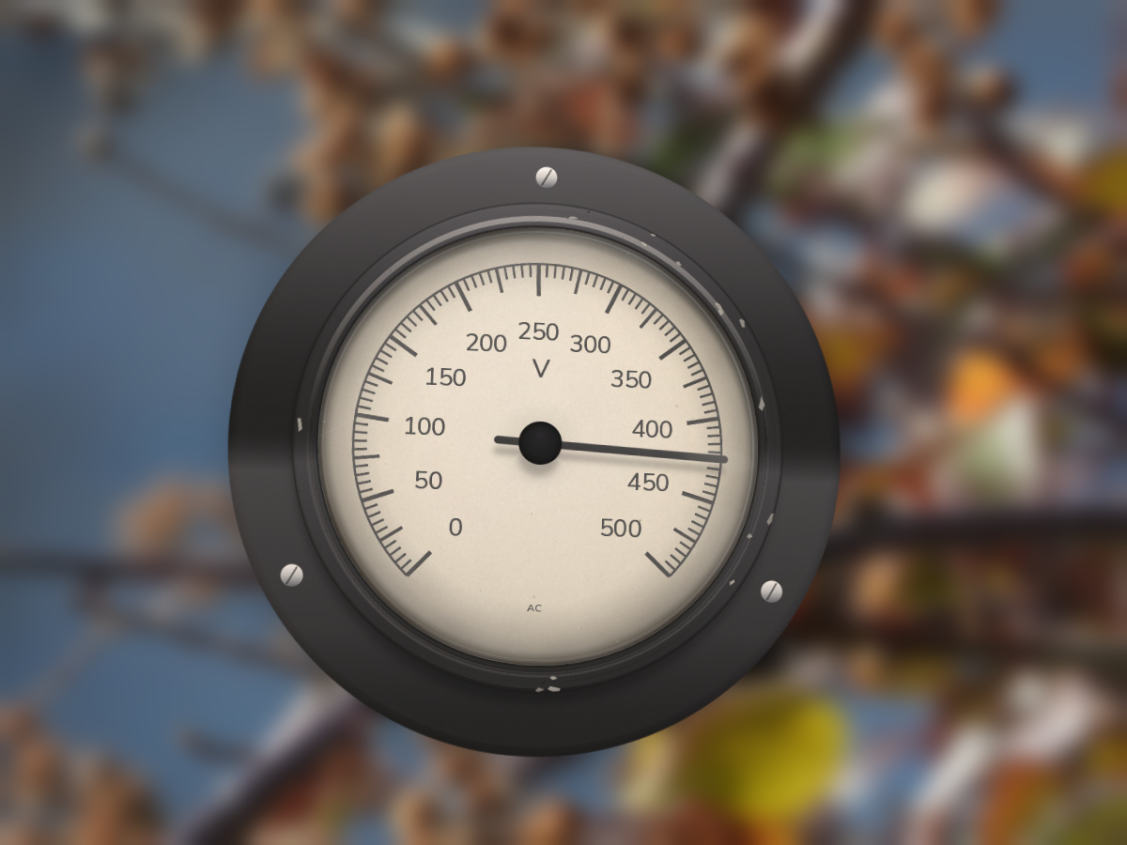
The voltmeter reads **425** V
